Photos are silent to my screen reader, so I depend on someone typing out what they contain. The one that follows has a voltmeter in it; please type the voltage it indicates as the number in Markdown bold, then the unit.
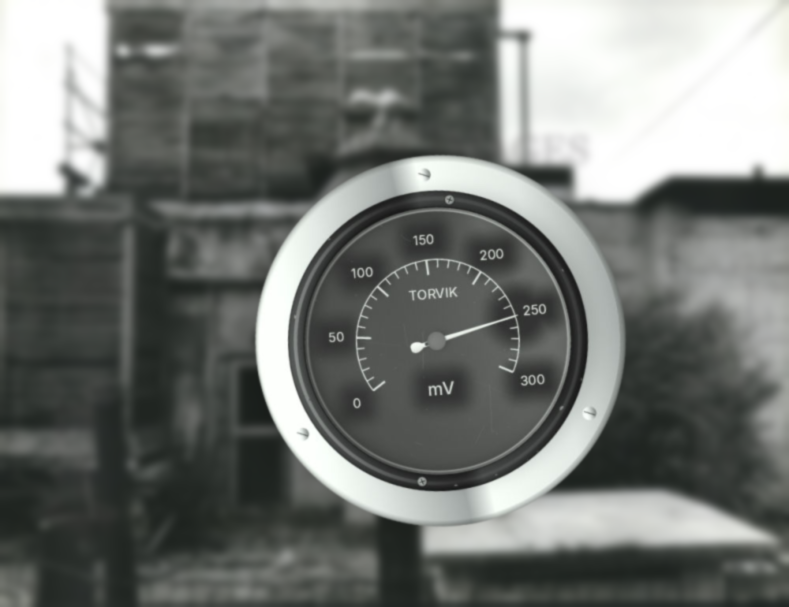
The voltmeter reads **250** mV
